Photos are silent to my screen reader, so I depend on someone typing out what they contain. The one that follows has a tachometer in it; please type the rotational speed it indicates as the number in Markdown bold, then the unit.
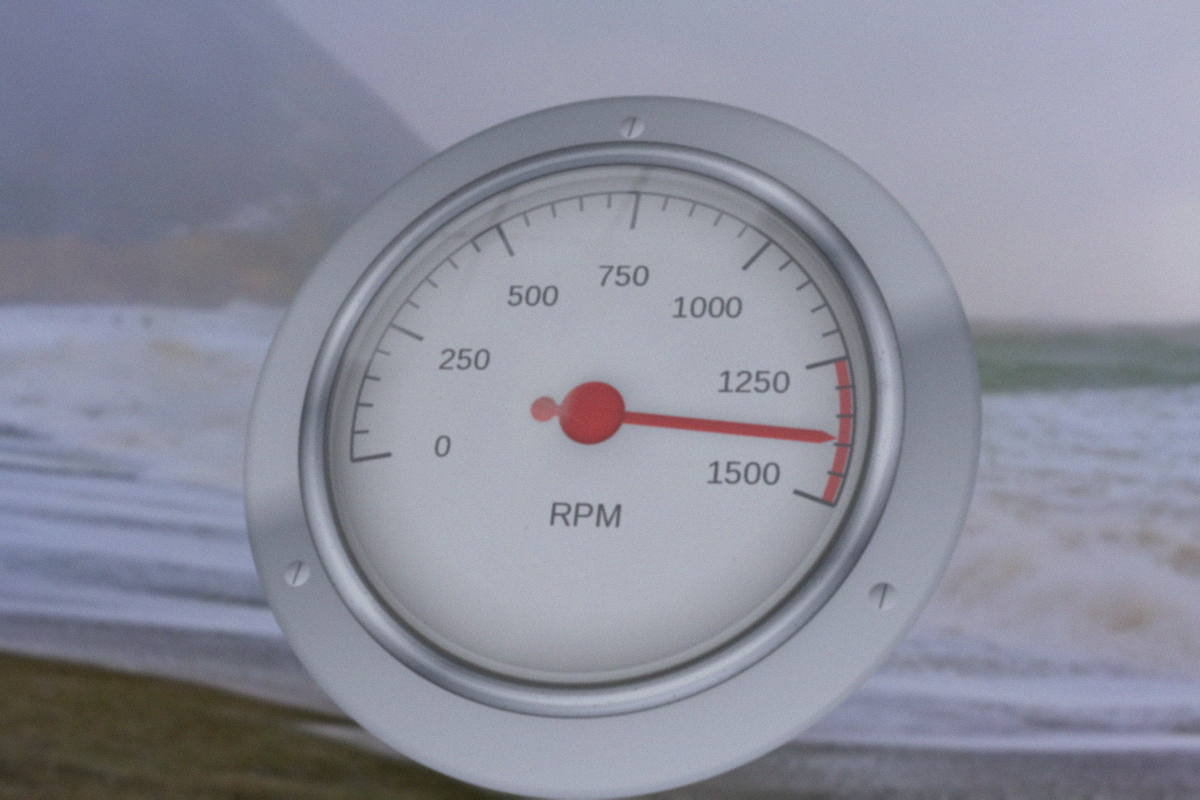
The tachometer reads **1400** rpm
